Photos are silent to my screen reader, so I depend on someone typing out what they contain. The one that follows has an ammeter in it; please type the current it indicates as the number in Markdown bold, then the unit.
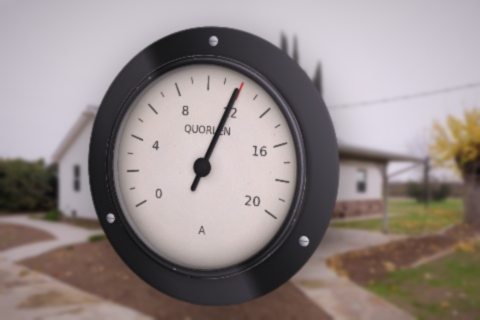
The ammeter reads **12** A
